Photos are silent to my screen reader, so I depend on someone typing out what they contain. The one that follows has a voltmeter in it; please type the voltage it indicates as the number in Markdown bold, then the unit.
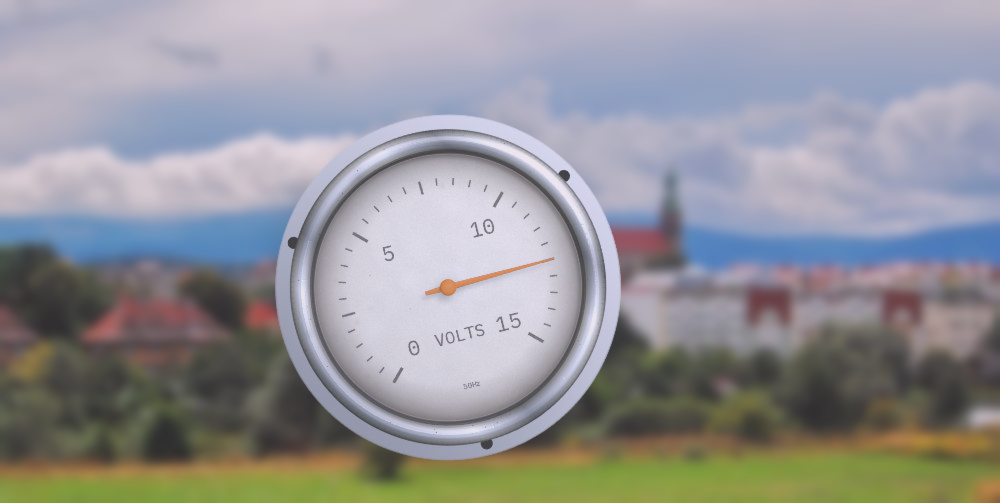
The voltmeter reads **12.5** V
